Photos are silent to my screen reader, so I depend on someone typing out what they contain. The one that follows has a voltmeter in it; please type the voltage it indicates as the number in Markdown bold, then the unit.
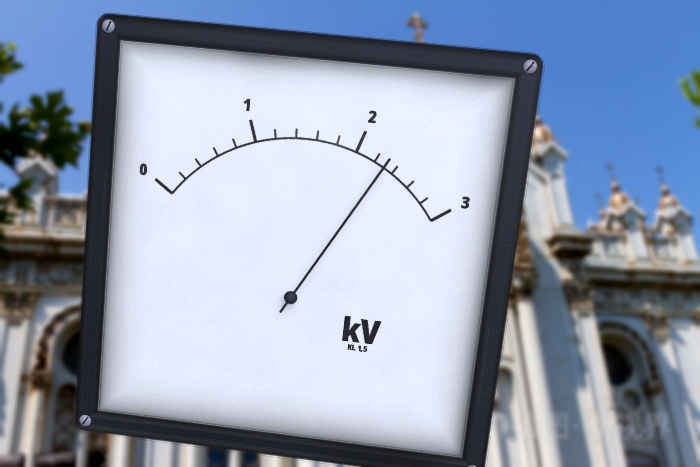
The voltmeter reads **2.3** kV
